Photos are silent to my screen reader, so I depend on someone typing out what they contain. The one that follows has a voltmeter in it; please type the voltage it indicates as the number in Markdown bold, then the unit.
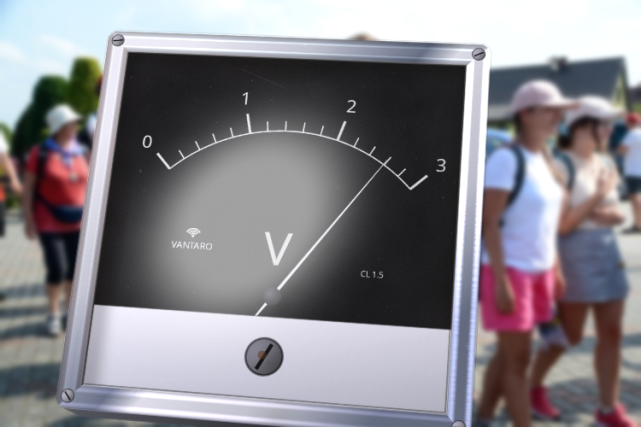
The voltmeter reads **2.6** V
